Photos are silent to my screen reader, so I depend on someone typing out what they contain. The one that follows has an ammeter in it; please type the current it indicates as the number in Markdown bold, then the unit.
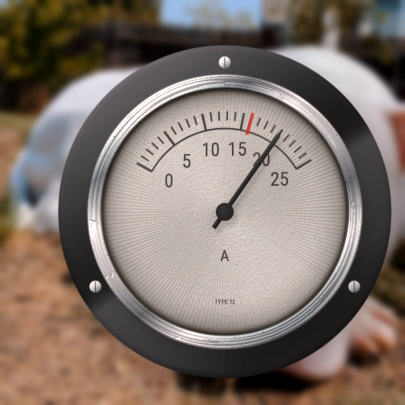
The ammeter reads **20** A
